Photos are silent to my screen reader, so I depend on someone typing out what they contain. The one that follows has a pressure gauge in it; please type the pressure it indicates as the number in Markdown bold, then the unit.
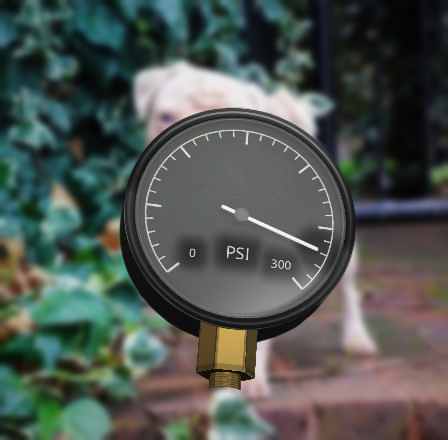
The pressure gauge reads **270** psi
